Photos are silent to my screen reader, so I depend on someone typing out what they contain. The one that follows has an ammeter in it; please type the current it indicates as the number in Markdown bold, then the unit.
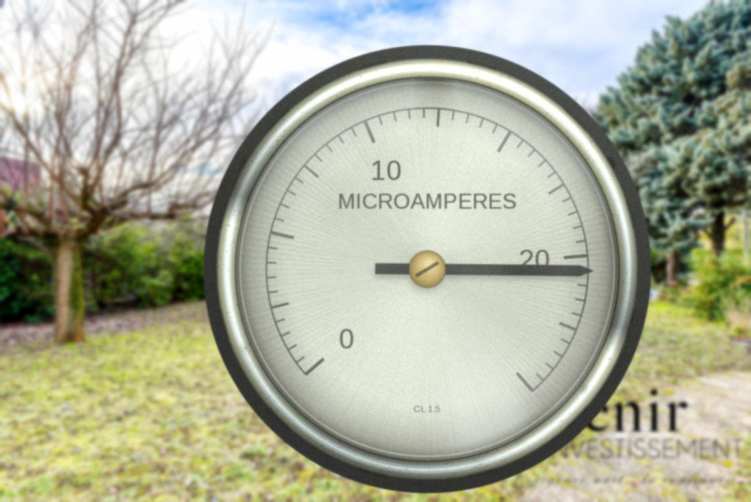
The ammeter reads **20.5** µA
